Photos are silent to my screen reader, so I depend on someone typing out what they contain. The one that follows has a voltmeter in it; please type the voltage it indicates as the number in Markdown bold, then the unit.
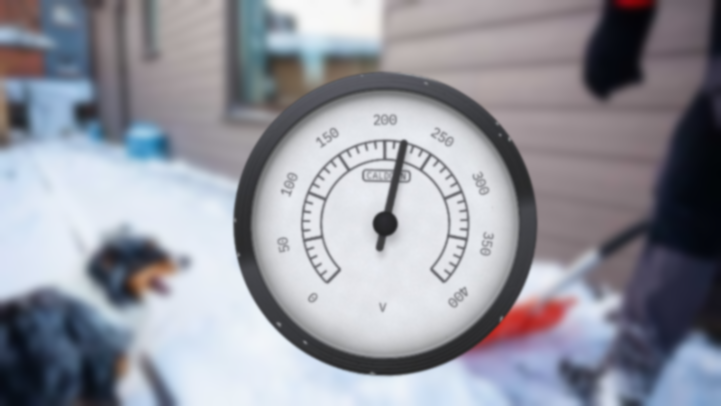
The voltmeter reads **220** V
